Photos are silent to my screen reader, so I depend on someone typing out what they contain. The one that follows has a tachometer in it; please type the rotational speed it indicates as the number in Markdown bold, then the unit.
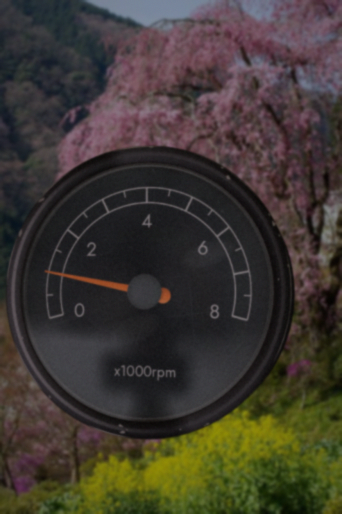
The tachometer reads **1000** rpm
